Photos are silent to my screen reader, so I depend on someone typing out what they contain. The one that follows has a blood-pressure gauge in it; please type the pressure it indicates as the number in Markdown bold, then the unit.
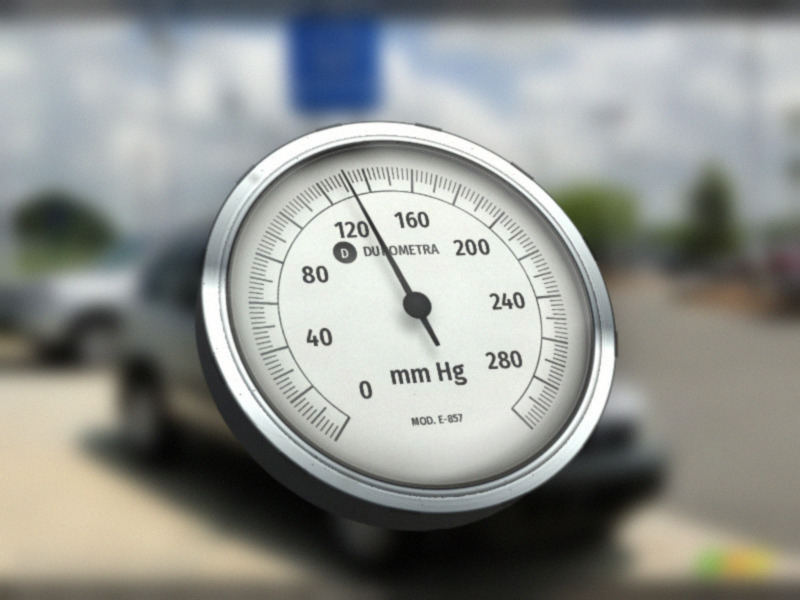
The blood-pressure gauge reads **130** mmHg
